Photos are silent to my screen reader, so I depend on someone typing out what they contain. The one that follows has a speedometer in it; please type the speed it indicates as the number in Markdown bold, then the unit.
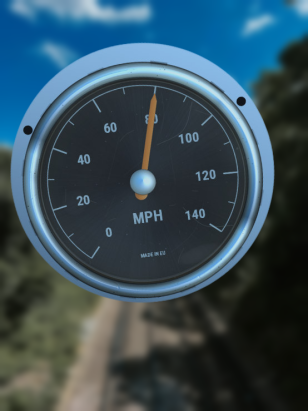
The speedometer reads **80** mph
